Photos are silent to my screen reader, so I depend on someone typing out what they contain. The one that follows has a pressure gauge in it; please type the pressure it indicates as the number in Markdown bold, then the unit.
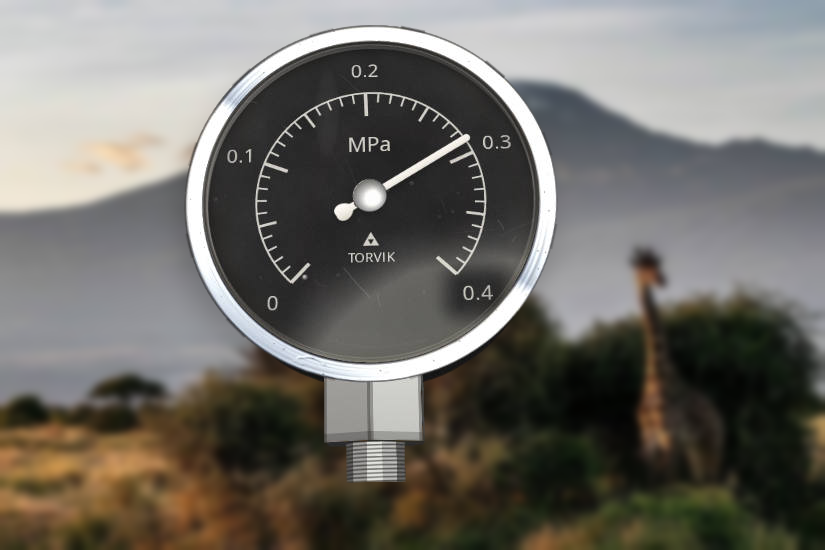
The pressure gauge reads **0.29** MPa
